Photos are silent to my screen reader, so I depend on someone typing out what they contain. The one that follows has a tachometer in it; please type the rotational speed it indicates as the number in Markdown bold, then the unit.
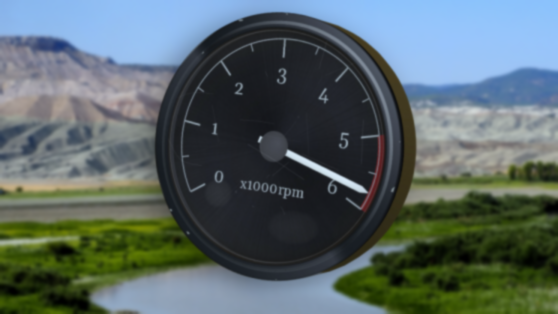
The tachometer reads **5750** rpm
